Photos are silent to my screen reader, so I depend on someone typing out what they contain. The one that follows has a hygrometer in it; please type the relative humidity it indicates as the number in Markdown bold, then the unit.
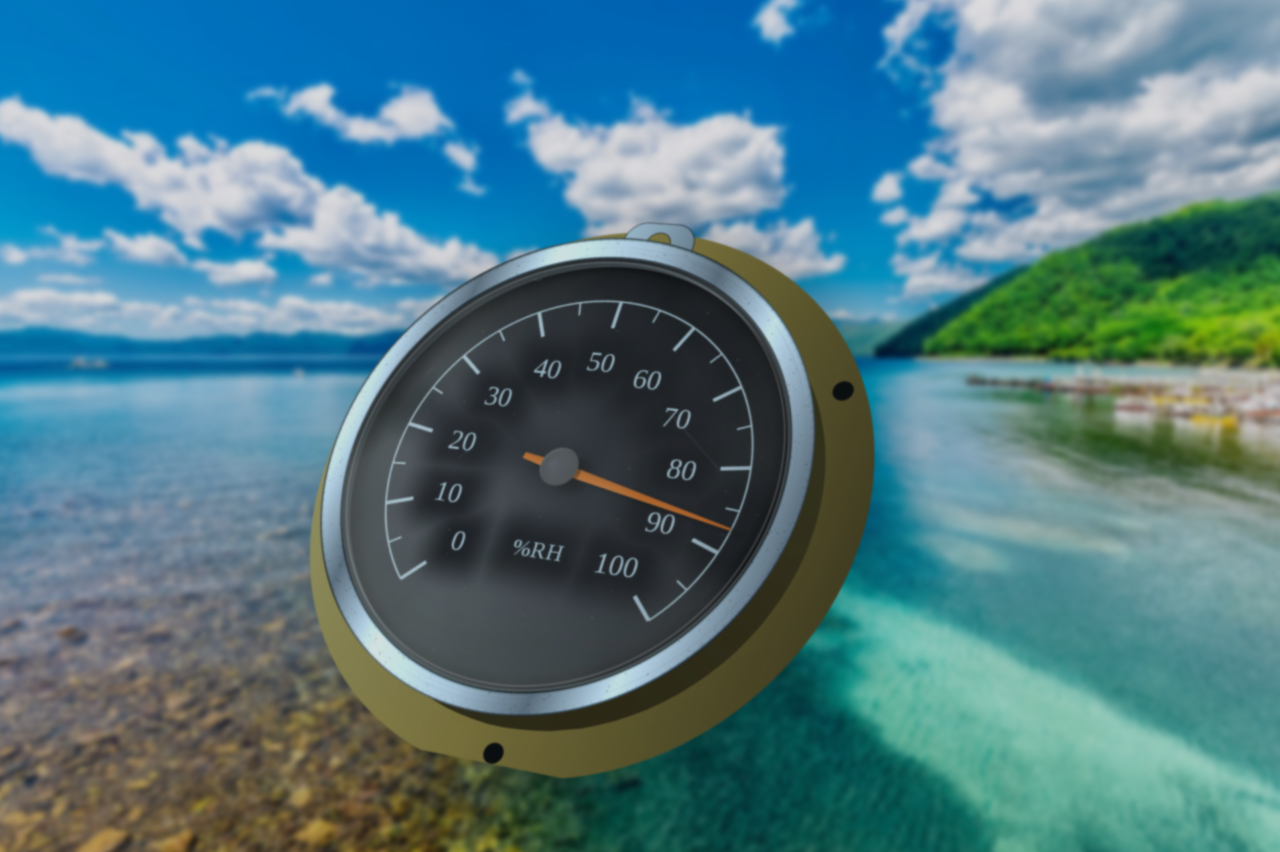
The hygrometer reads **87.5** %
